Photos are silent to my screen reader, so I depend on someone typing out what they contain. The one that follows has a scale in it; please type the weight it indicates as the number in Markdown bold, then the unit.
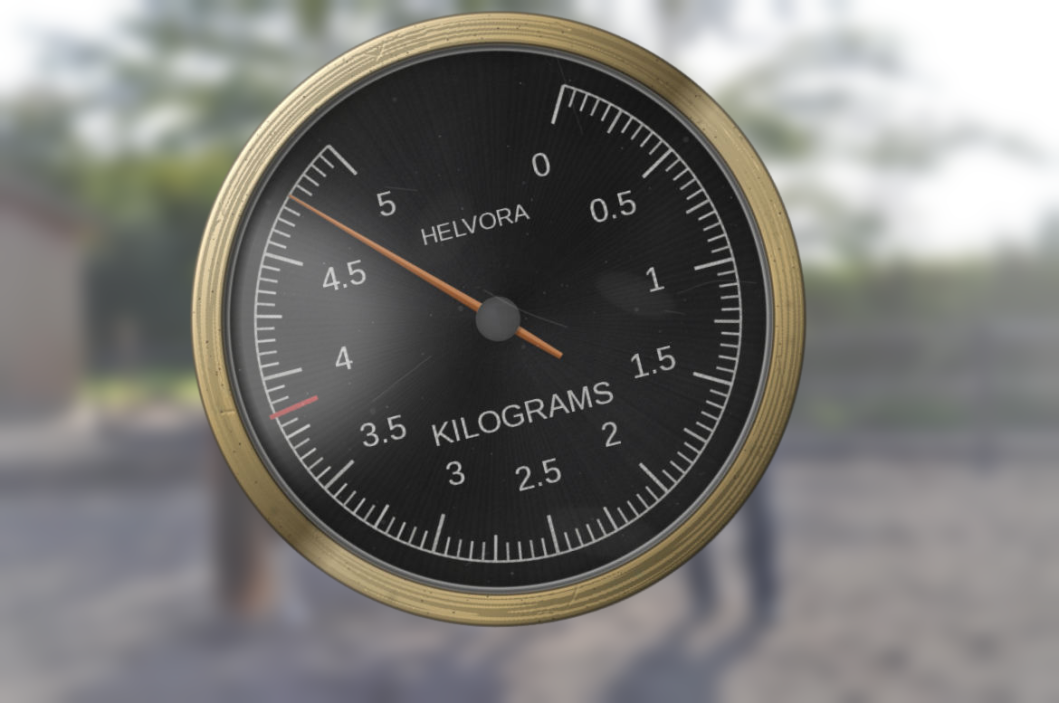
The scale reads **4.75** kg
